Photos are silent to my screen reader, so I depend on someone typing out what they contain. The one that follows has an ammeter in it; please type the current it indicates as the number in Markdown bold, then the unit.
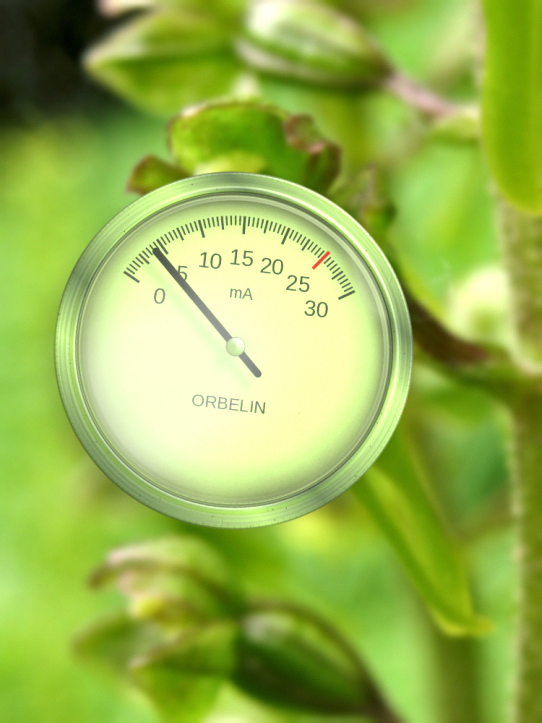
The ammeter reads **4** mA
